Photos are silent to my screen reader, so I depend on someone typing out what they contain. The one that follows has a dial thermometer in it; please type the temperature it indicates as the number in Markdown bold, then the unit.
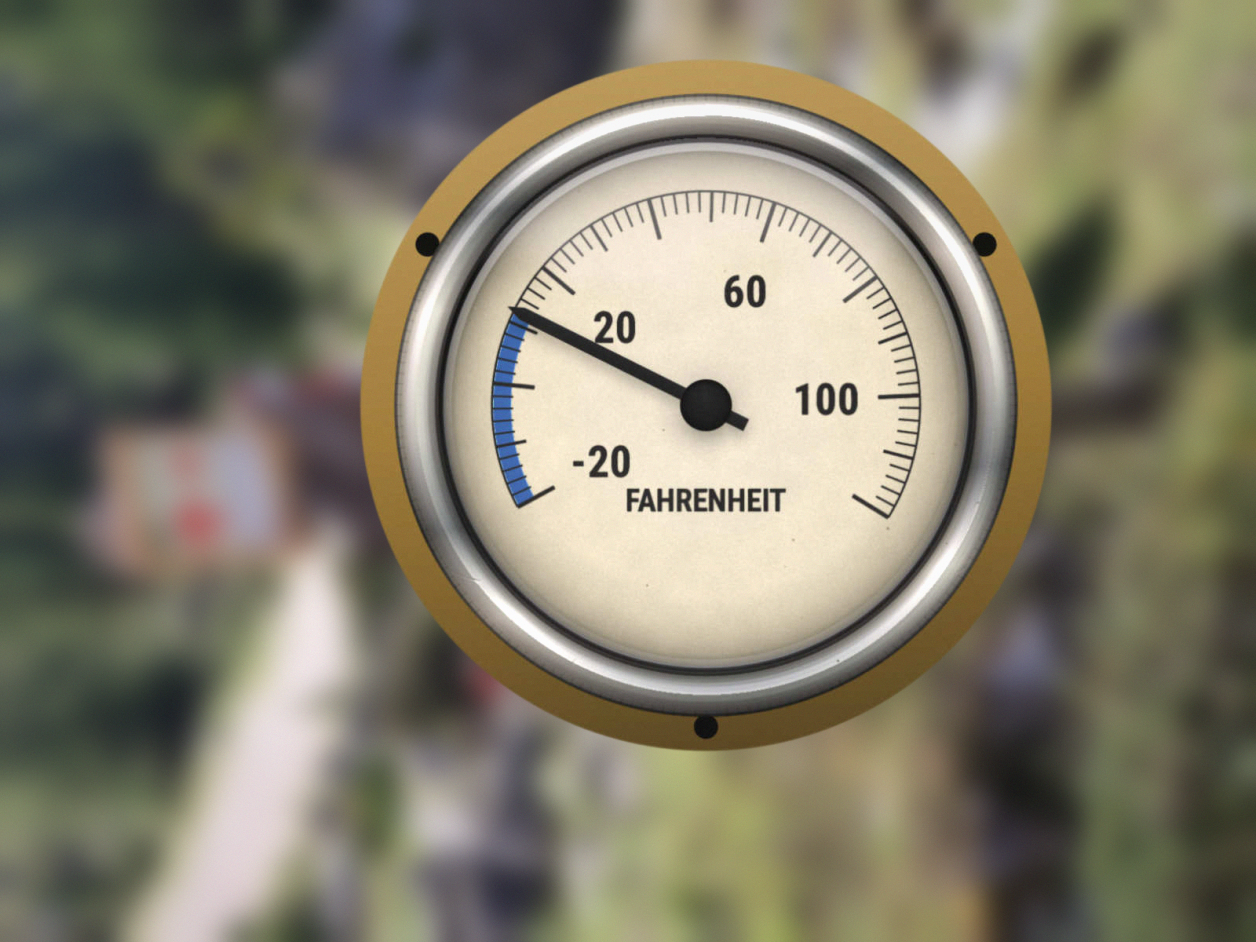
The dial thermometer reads **12** °F
